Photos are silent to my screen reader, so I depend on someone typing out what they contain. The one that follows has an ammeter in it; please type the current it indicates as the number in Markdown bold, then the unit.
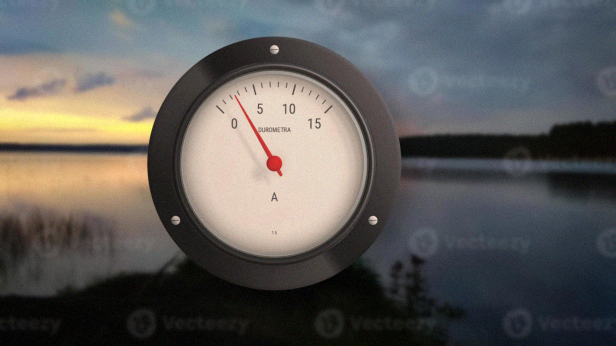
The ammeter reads **2.5** A
